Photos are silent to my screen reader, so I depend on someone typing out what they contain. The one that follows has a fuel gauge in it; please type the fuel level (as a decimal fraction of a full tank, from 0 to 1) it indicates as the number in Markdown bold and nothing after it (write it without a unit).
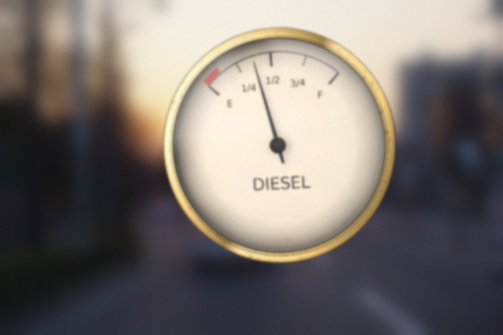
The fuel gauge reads **0.375**
